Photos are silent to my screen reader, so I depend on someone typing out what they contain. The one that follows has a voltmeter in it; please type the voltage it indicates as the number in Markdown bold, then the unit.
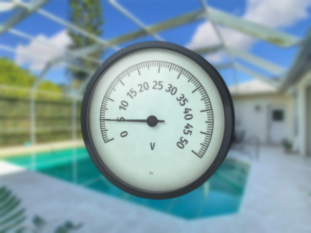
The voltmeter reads **5** V
